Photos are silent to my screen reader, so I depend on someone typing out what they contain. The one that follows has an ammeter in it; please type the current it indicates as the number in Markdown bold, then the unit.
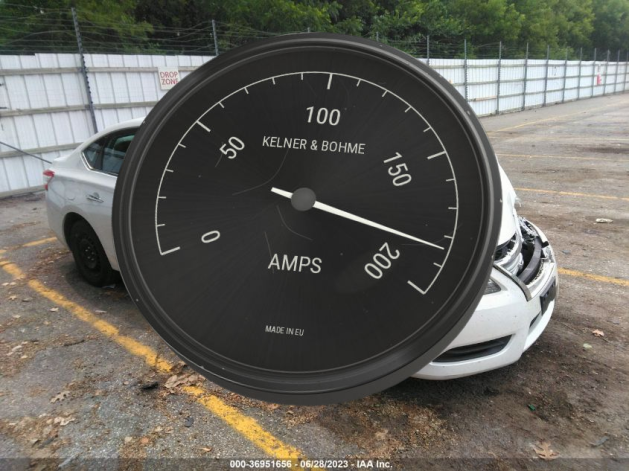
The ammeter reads **185** A
